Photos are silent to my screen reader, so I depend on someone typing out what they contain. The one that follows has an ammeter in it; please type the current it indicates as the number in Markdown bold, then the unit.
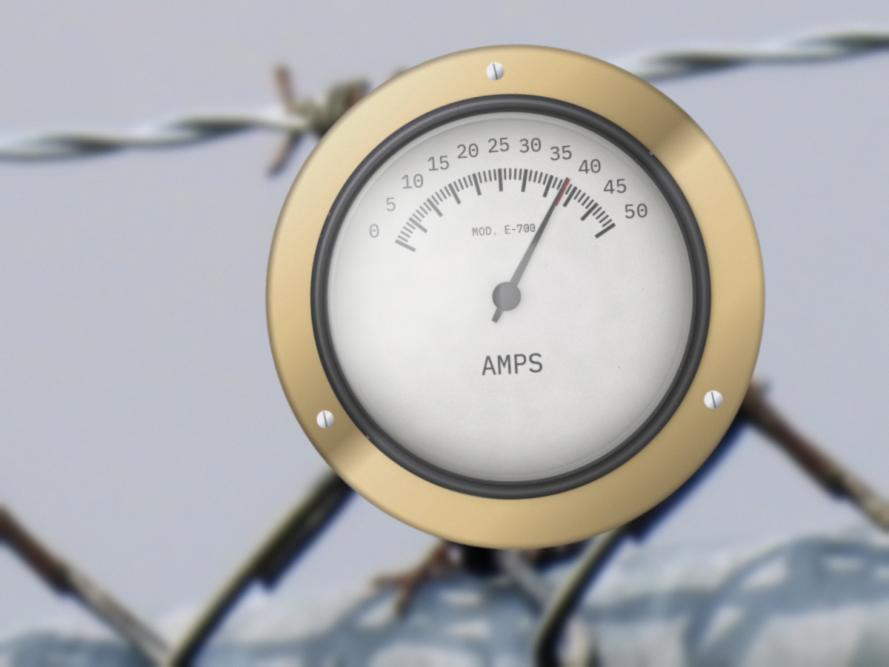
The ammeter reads **38** A
